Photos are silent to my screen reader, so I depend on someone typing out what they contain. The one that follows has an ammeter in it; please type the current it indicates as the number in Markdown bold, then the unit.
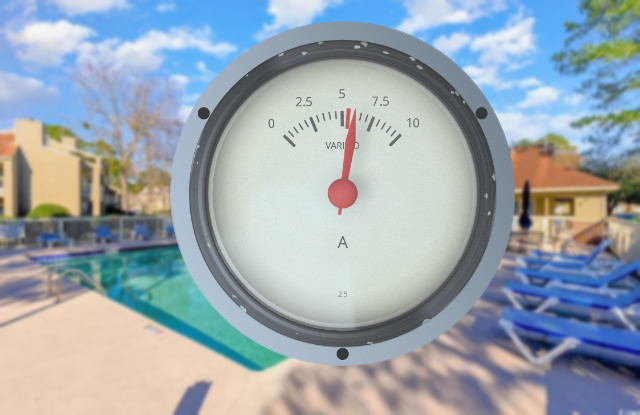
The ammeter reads **6** A
